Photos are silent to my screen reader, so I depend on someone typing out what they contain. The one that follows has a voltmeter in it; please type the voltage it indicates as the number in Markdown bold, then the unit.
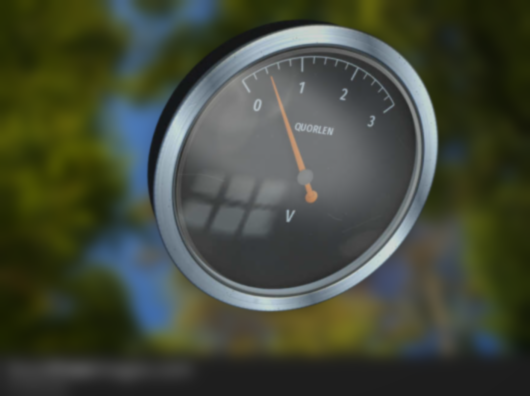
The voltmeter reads **0.4** V
